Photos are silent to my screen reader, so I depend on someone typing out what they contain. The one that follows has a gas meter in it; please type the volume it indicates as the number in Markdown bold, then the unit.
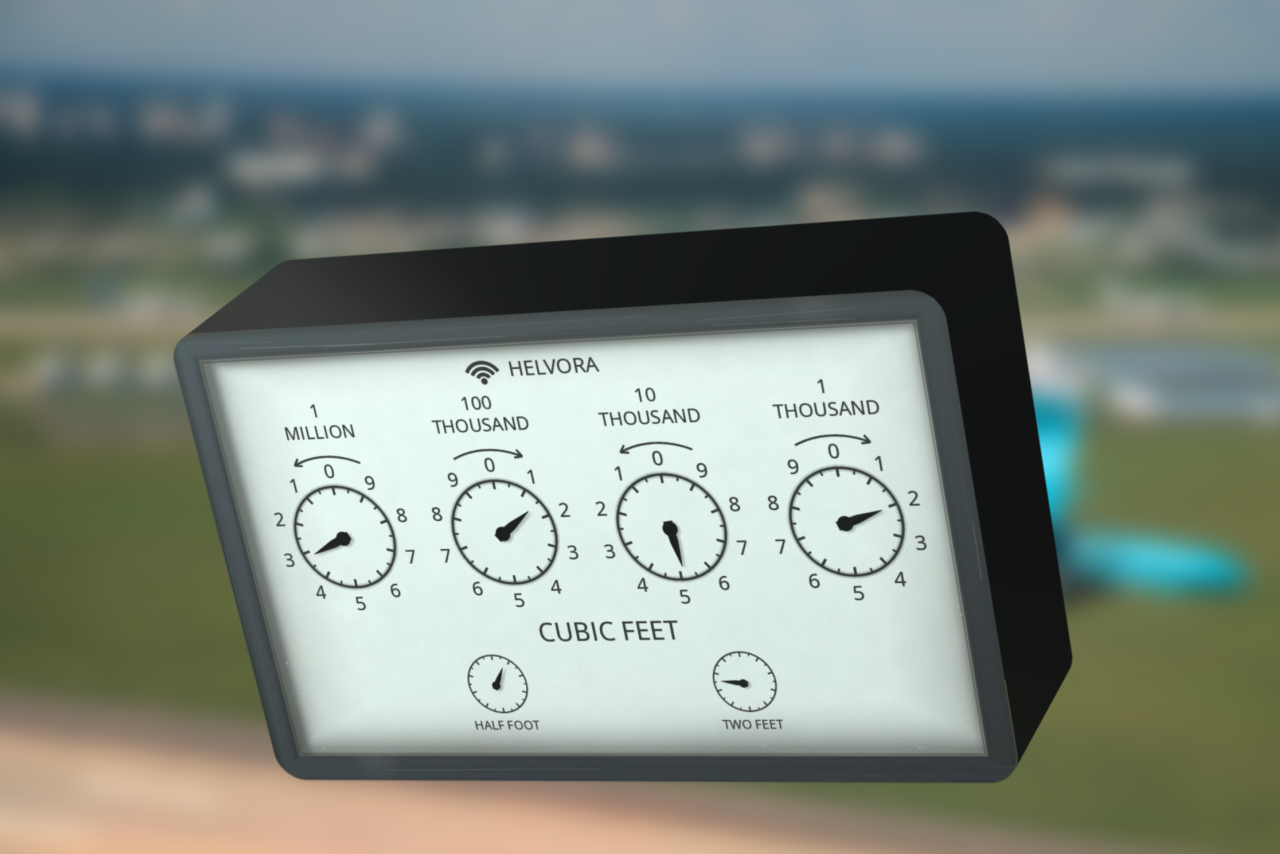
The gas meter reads **315200** ft³
